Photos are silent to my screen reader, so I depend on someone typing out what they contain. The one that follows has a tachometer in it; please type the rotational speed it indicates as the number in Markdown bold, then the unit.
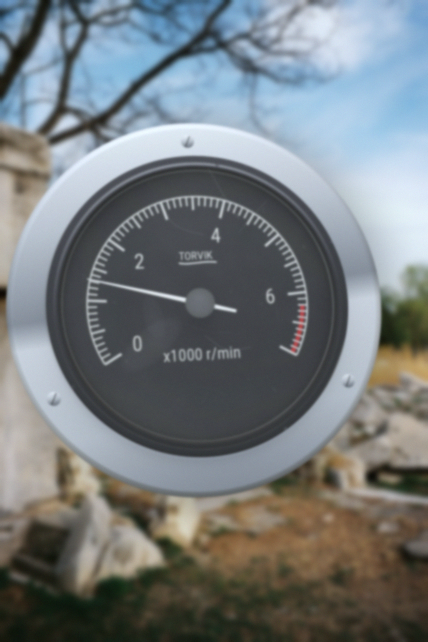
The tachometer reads **1300** rpm
